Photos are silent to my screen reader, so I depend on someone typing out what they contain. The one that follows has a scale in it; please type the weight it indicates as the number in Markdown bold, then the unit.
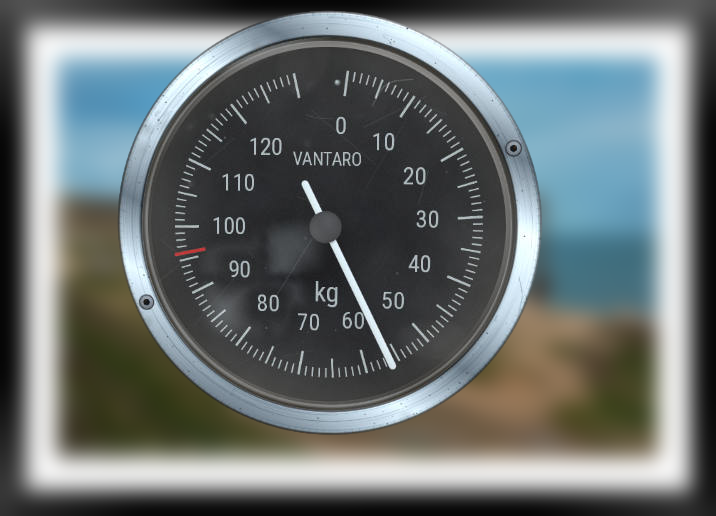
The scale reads **56** kg
